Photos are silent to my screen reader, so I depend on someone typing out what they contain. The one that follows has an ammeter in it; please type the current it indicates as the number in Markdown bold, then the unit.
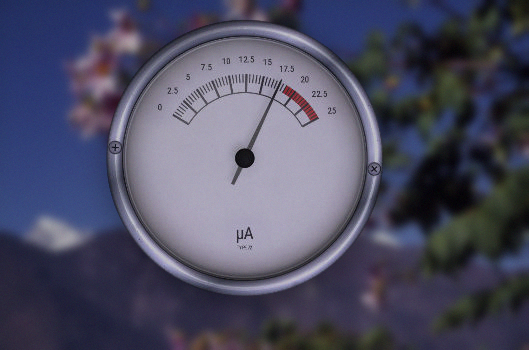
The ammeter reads **17.5** µA
